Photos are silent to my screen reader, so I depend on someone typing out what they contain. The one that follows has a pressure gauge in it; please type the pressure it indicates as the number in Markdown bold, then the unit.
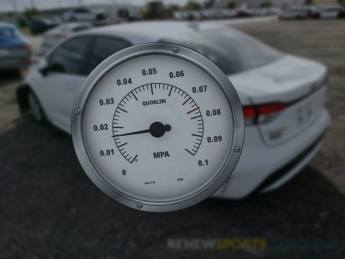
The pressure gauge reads **0.016** MPa
